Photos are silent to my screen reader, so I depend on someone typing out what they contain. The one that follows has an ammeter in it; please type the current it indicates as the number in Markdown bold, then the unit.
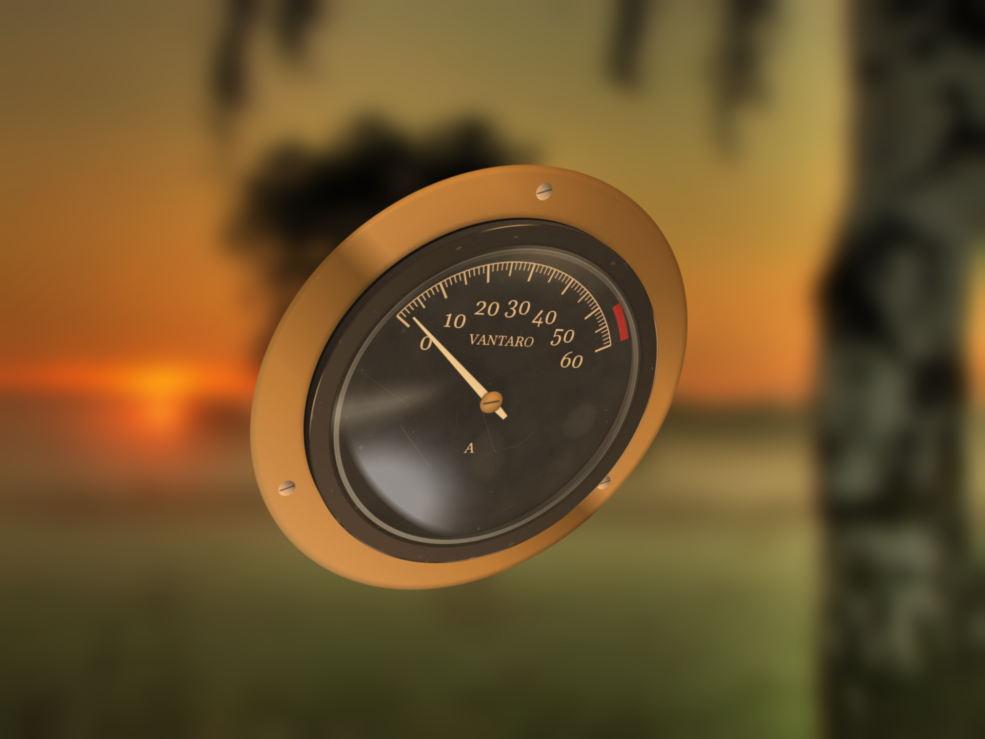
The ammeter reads **2** A
